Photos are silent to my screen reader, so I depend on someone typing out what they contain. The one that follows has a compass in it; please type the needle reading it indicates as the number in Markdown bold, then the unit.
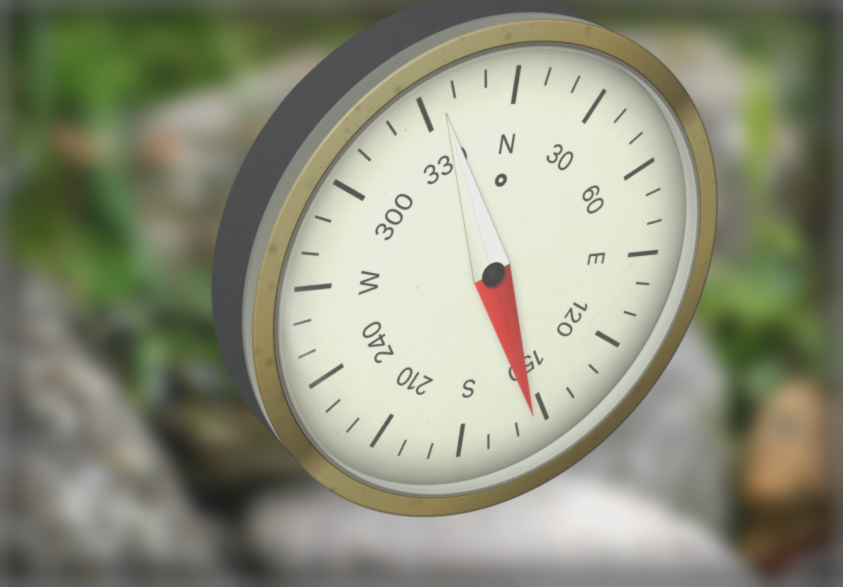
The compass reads **155** °
